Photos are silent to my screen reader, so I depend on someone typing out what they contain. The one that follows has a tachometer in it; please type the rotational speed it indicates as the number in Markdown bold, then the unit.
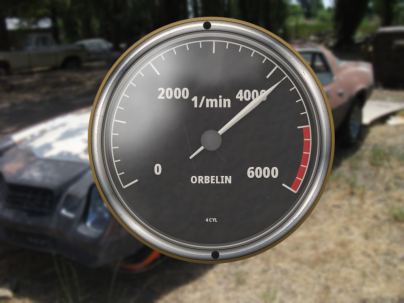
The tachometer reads **4200** rpm
